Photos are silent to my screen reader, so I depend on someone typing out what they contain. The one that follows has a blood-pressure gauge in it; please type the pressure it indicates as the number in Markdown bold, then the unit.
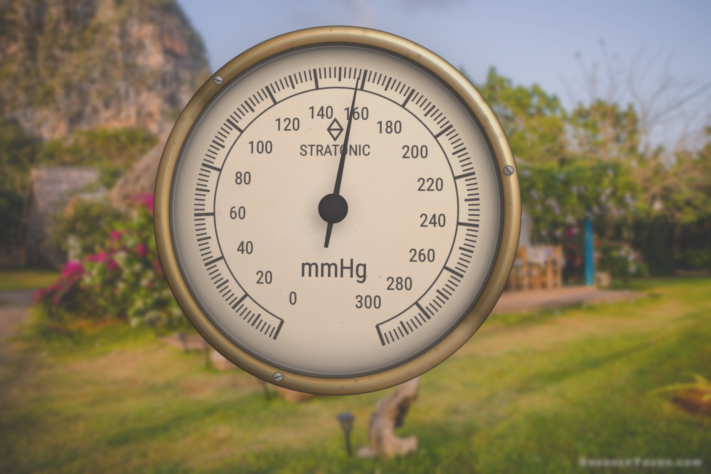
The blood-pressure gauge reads **158** mmHg
